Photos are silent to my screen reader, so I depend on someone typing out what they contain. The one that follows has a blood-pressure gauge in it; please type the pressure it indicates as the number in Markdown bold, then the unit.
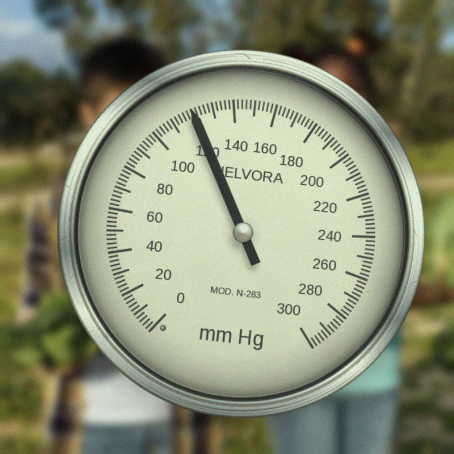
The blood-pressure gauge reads **120** mmHg
